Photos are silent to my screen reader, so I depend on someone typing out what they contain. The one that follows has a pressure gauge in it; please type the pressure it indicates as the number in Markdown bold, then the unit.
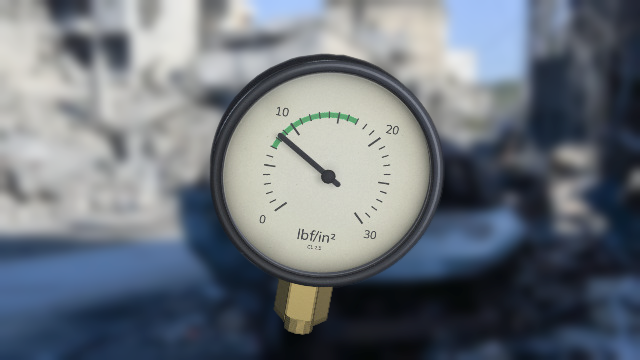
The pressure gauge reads **8.5** psi
